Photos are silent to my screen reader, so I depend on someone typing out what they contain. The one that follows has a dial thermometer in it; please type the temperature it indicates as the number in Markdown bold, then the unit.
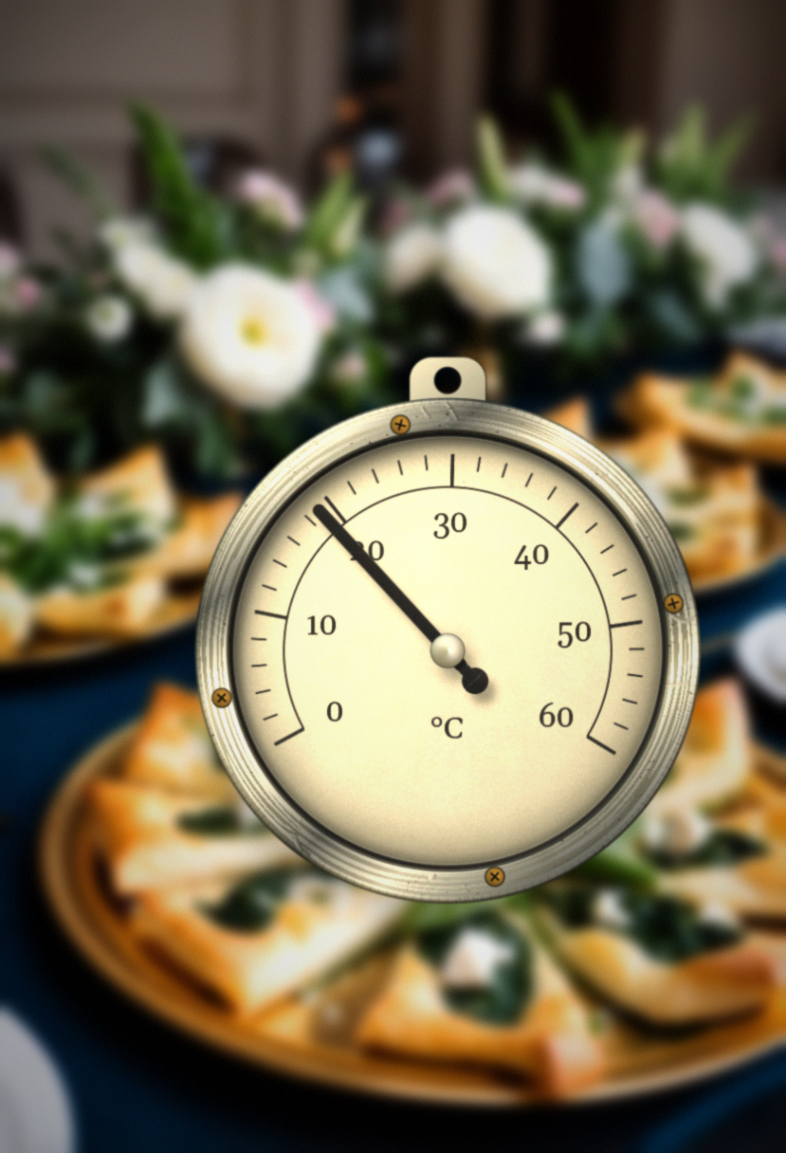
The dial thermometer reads **19** °C
